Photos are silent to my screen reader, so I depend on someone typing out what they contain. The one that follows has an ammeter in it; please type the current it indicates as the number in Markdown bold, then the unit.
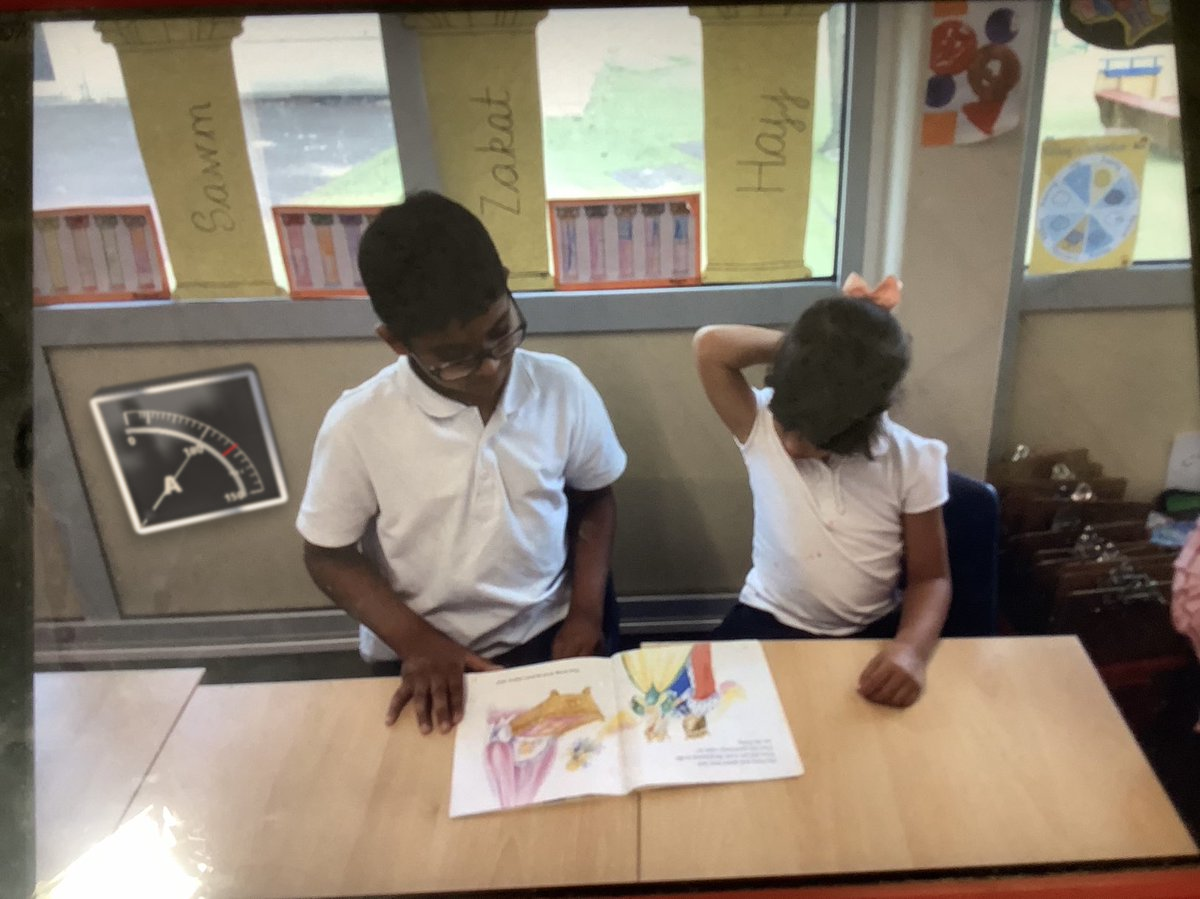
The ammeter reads **100** A
